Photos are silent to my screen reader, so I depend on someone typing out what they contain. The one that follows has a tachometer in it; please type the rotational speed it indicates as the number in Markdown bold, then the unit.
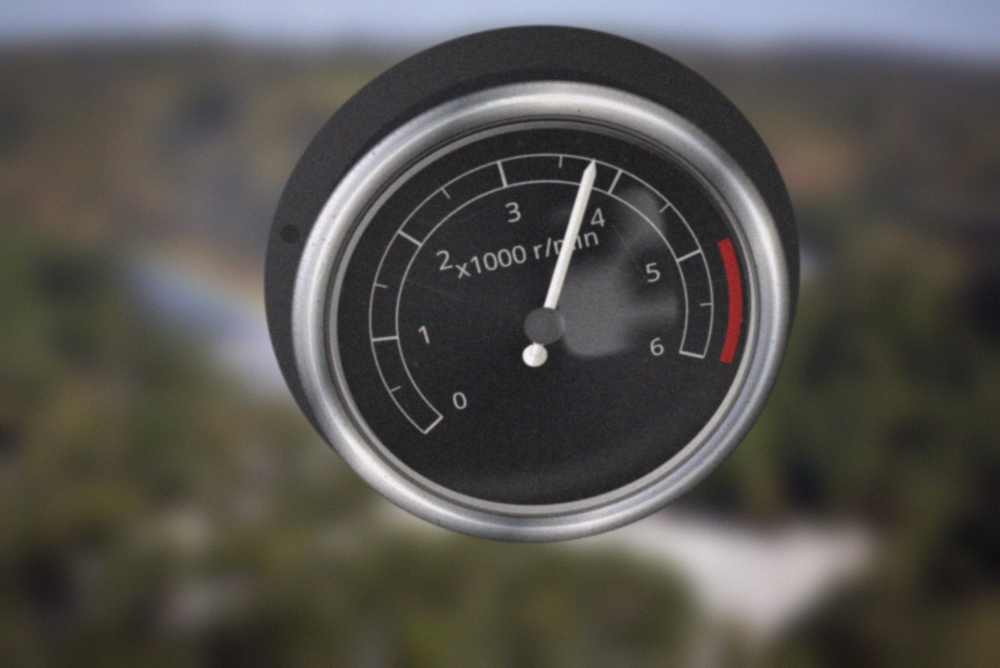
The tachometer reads **3750** rpm
